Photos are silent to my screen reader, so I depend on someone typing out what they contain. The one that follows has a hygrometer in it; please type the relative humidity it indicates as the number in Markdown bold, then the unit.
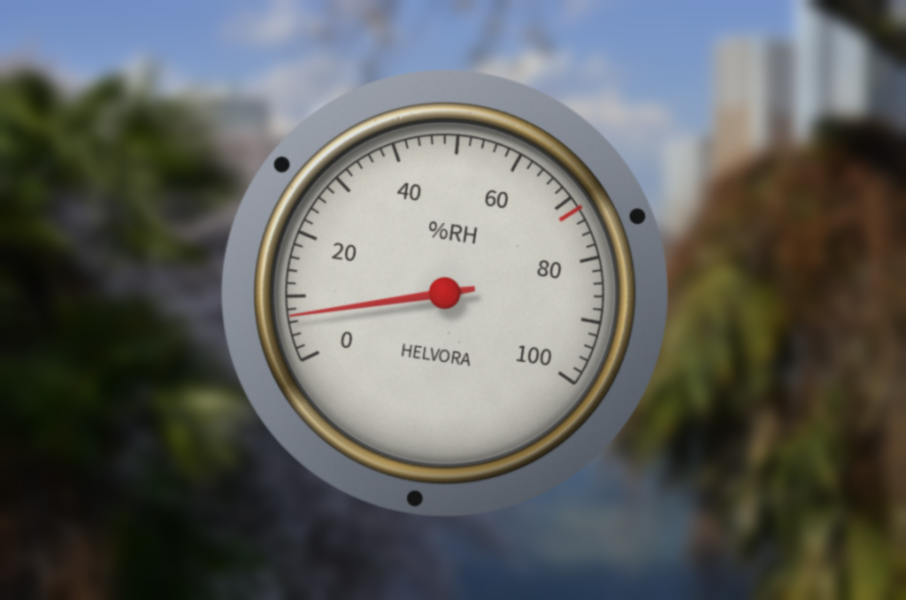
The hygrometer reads **7** %
